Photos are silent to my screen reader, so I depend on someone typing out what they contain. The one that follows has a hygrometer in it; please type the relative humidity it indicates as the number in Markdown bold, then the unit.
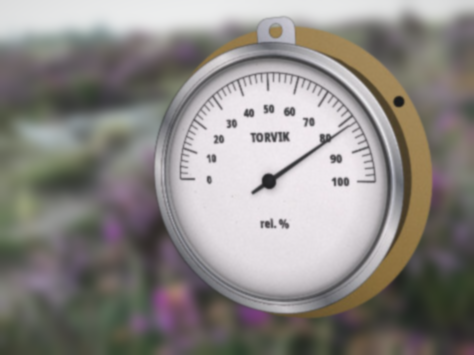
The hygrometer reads **82** %
